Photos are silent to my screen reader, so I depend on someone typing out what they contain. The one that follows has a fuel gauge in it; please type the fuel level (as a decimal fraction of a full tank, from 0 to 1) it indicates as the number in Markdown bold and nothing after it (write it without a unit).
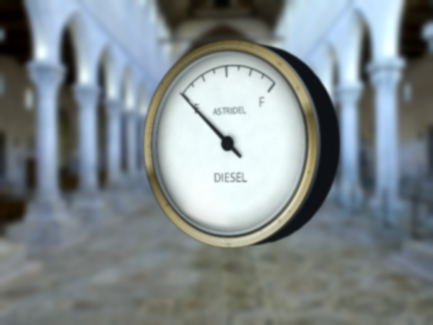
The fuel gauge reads **0**
